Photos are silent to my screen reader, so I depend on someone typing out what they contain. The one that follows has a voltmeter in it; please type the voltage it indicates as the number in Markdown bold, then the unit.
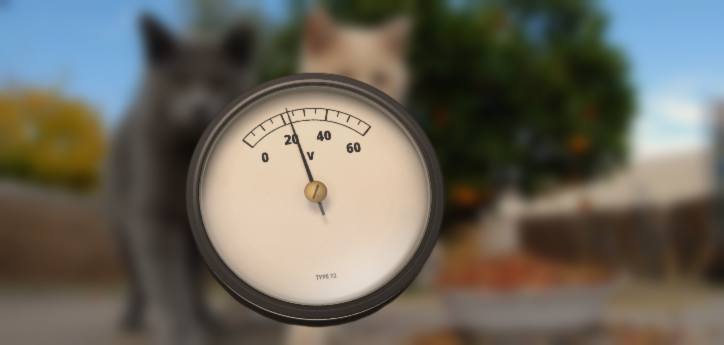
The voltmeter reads **22.5** V
